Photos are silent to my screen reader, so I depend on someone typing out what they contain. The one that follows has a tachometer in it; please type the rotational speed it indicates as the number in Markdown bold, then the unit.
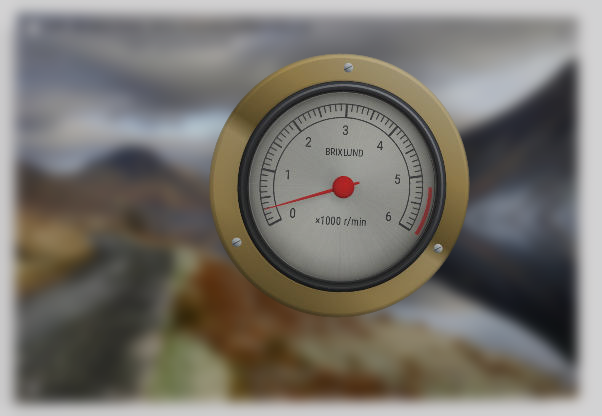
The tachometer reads **300** rpm
